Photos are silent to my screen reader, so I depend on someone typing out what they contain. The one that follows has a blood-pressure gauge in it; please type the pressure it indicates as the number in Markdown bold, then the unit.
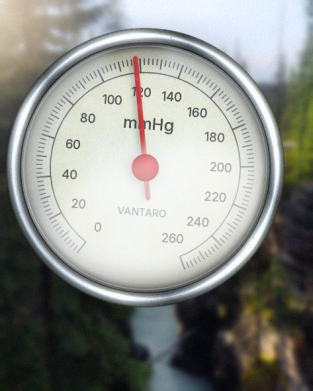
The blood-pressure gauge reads **118** mmHg
